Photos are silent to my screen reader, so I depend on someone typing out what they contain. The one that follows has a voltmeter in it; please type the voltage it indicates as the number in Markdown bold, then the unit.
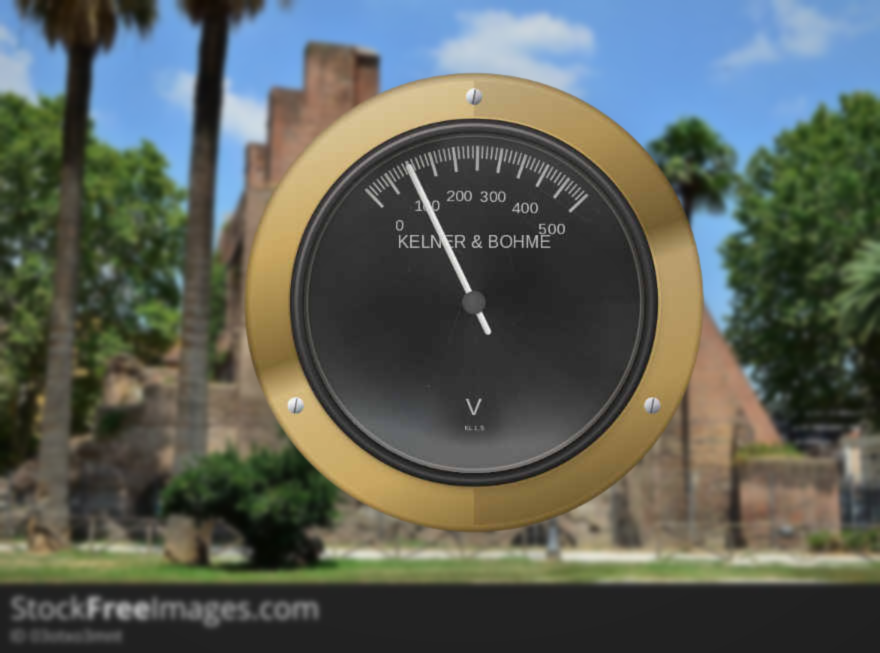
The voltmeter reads **100** V
